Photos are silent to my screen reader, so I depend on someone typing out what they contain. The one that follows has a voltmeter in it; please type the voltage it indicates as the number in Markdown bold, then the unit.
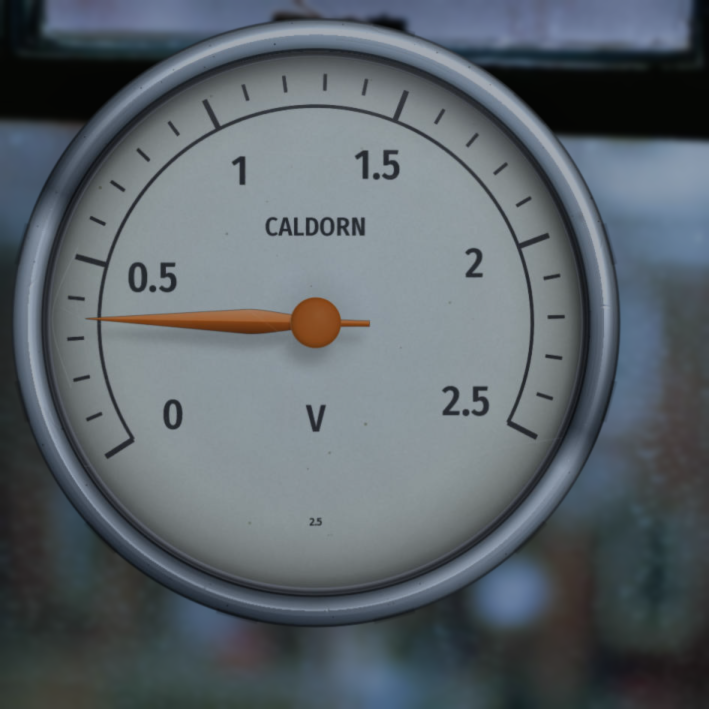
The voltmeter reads **0.35** V
